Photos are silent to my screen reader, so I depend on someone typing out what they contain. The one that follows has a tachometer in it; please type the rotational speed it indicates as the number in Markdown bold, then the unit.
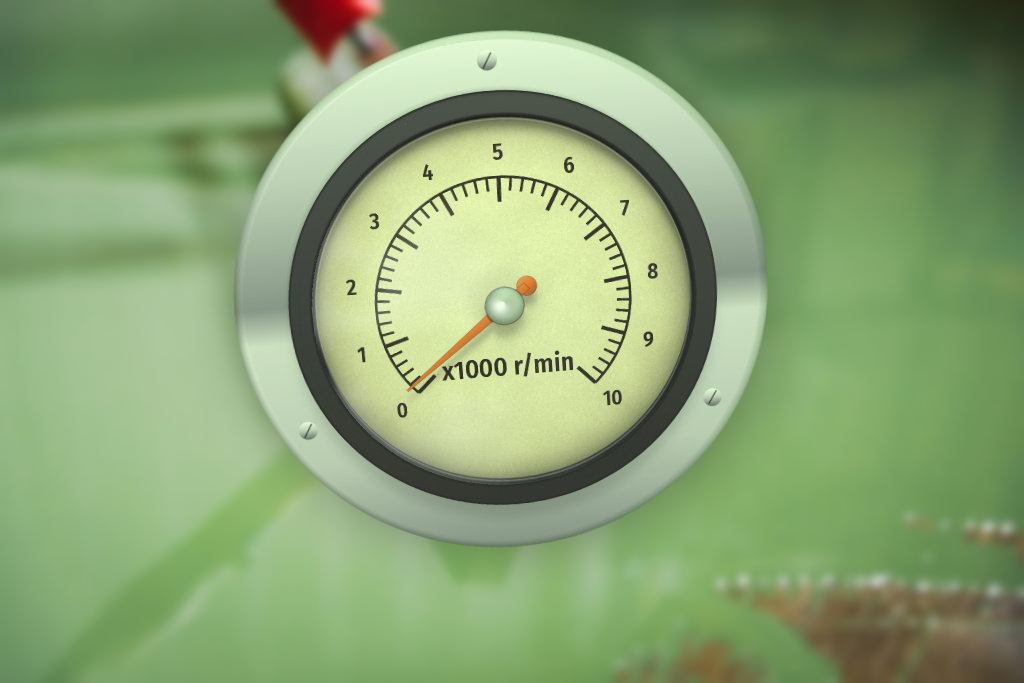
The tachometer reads **200** rpm
